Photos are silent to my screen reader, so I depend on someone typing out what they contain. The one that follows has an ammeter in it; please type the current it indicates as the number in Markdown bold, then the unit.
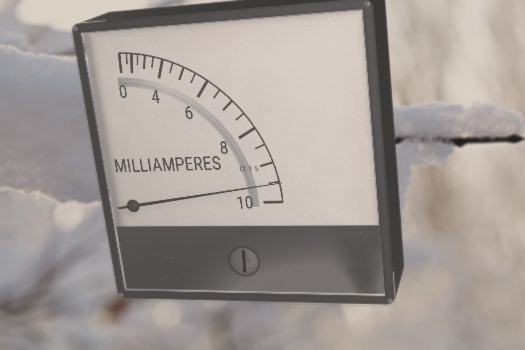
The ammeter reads **9.5** mA
